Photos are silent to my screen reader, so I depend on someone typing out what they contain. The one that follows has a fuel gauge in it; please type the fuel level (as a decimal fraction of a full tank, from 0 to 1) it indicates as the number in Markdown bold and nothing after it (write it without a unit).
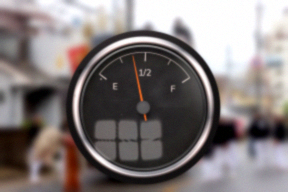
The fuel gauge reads **0.375**
